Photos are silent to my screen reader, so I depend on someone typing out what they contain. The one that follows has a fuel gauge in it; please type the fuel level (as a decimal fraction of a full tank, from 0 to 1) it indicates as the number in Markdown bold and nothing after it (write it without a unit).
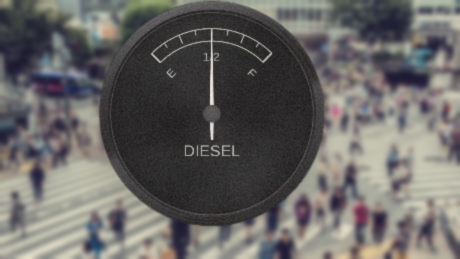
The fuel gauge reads **0.5**
